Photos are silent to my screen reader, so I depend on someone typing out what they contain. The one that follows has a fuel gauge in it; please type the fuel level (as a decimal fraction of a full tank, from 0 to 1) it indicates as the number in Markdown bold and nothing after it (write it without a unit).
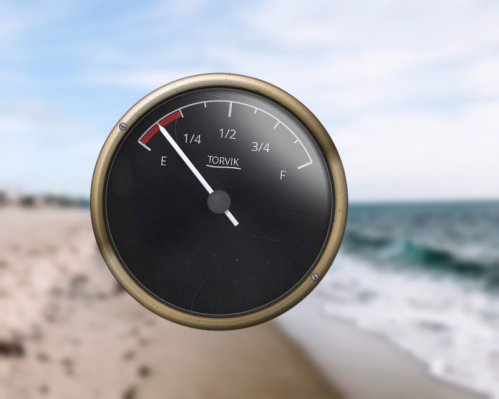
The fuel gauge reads **0.125**
